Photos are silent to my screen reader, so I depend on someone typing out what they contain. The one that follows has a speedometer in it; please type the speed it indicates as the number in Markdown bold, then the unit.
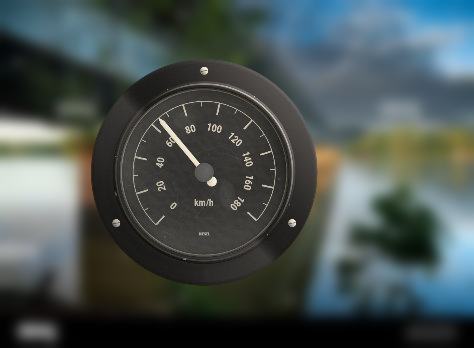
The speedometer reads **65** km/h
